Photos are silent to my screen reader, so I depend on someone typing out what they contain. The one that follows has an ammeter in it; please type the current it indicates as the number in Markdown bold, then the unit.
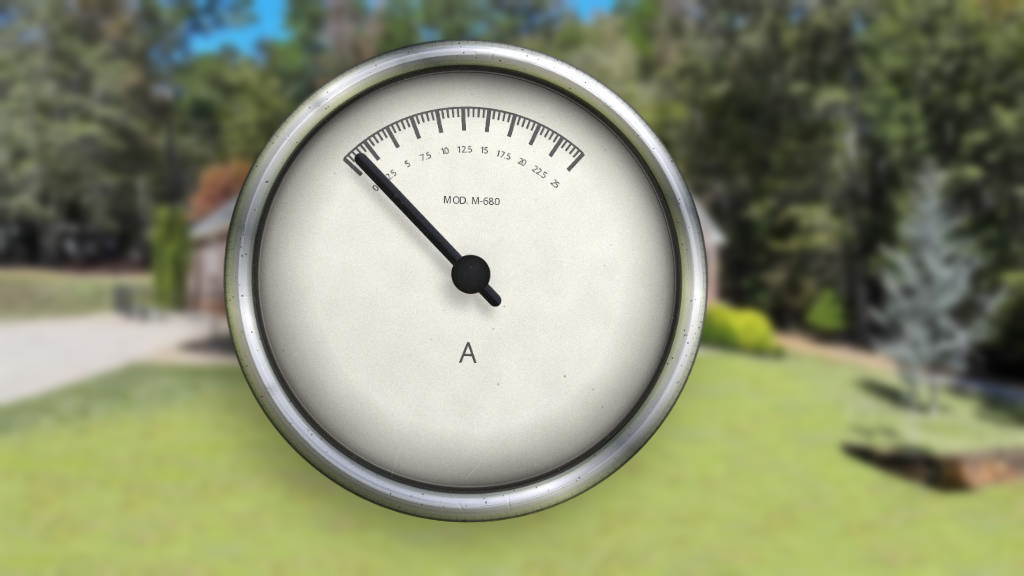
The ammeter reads **1** A
